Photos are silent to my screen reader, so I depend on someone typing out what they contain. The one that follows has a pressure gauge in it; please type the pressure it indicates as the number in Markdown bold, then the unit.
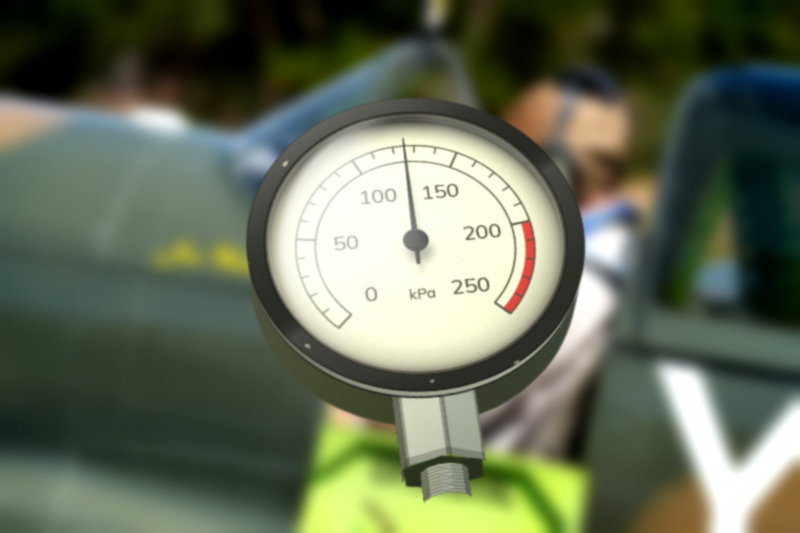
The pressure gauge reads **125** kPa
